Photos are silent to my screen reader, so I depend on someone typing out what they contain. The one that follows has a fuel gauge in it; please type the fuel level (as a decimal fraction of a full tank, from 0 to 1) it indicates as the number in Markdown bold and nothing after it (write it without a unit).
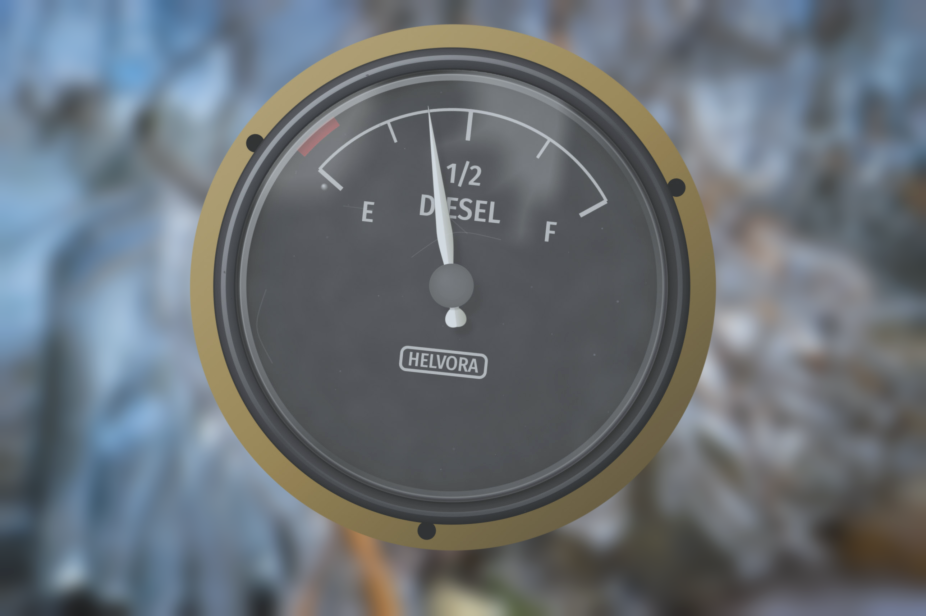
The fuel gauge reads **0.375**
